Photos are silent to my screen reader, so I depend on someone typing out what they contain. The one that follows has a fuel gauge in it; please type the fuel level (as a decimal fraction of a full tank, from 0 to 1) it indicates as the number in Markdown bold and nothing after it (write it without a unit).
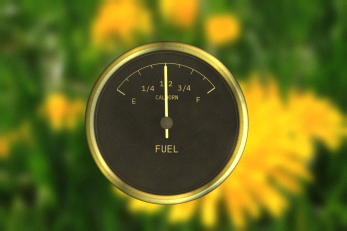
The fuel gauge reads **0.5**
